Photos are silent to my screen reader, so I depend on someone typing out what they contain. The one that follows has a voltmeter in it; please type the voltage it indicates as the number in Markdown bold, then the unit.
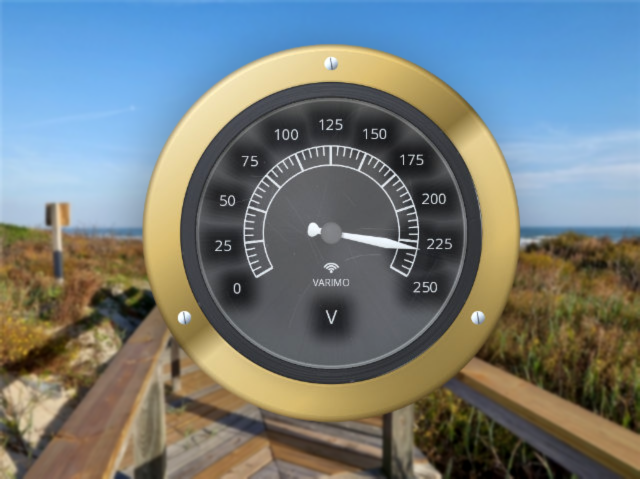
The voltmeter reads **230** V
